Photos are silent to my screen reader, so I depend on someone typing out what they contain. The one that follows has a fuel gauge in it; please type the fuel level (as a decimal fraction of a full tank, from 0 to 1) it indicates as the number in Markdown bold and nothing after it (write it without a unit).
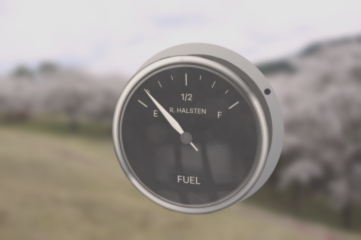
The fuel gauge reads **0.125**
